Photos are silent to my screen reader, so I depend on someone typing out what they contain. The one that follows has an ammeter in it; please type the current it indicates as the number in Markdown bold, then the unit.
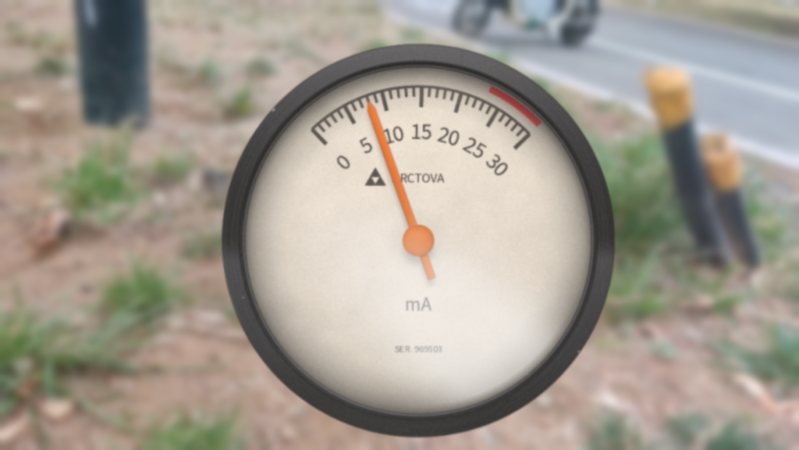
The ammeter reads **8** mA
